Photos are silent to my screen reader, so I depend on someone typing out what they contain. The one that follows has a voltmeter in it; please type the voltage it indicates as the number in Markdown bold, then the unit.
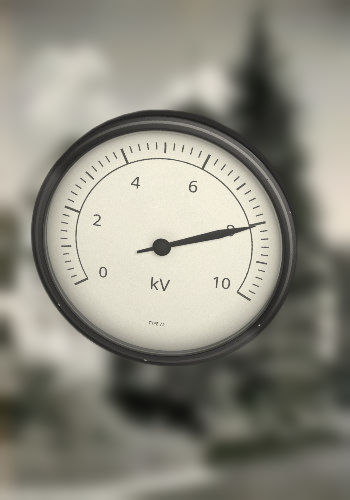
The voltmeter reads **8** kV
